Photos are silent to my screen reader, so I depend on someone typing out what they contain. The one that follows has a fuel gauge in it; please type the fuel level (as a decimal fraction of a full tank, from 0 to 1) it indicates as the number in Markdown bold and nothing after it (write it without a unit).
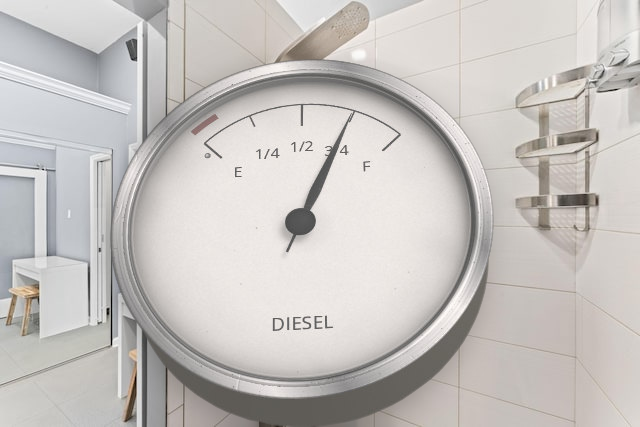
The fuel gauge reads **0.75**
